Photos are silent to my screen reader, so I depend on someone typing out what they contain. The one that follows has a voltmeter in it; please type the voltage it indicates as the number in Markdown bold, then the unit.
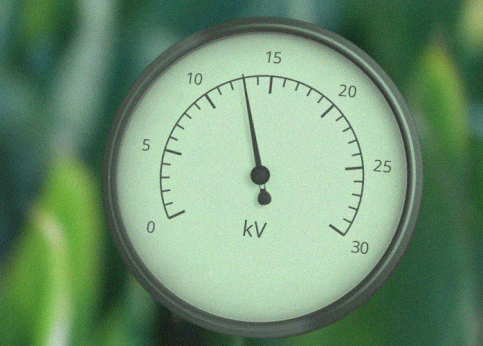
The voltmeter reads **13** kV
